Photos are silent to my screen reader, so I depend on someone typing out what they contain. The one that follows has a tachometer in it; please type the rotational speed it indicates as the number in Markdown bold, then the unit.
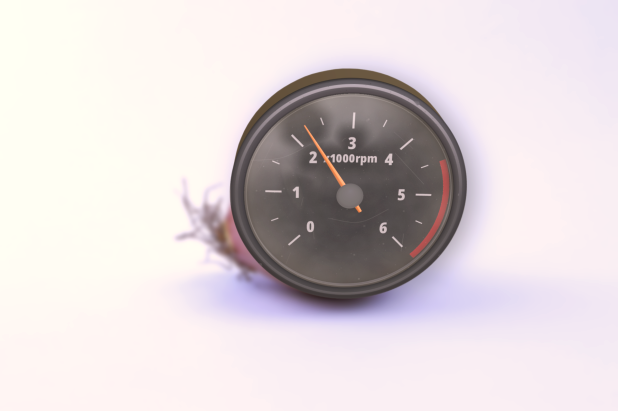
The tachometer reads **2250** rpm
